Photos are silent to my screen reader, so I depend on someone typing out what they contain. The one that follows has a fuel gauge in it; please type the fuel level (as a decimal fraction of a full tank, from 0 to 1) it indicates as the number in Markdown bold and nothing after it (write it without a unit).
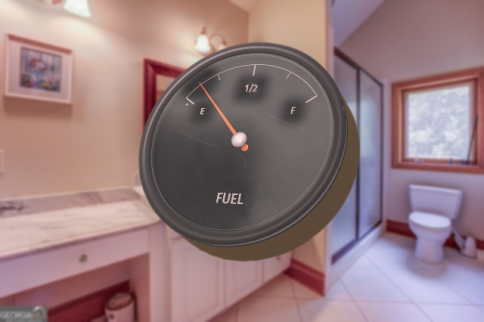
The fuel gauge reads **0.125**
